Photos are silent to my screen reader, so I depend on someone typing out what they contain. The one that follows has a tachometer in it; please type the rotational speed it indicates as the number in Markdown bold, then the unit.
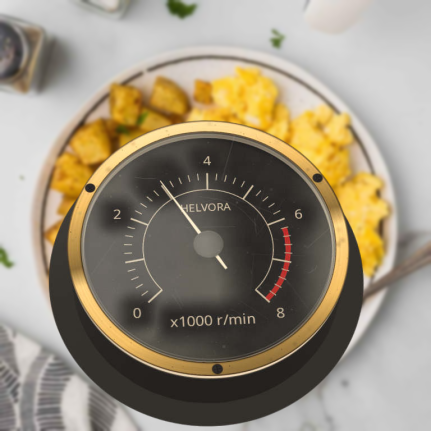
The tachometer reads **3000** rpm
